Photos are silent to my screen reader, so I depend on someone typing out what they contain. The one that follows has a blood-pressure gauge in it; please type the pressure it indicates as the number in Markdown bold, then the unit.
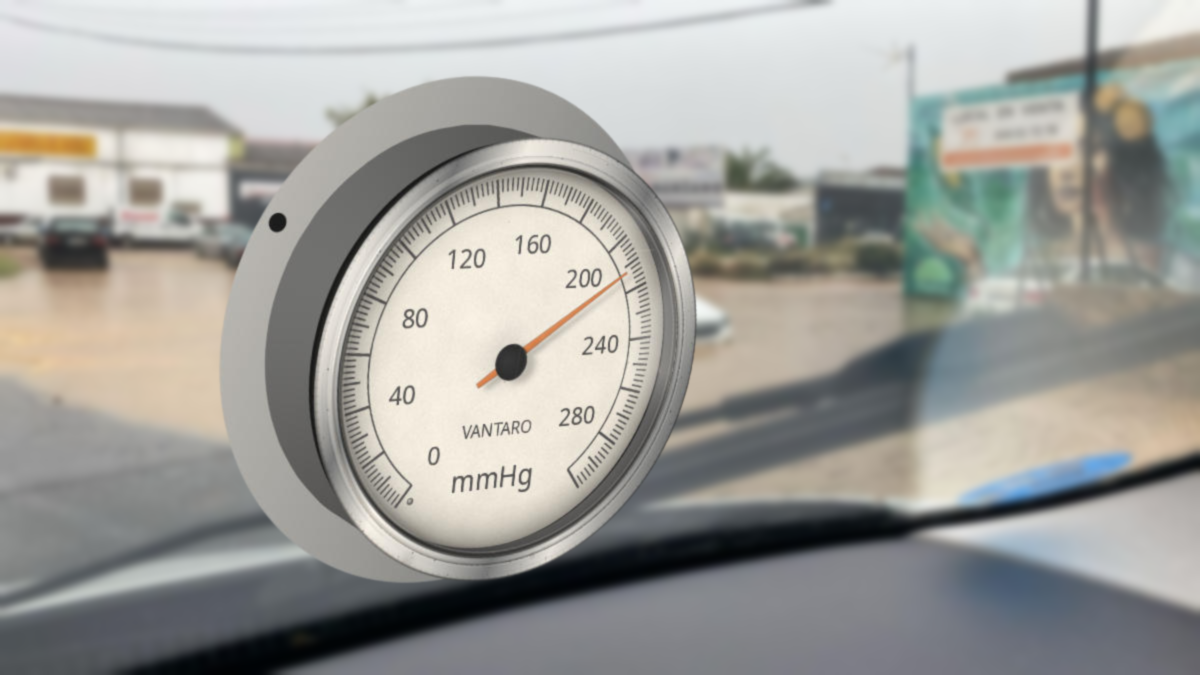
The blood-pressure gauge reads **210** mmHg
